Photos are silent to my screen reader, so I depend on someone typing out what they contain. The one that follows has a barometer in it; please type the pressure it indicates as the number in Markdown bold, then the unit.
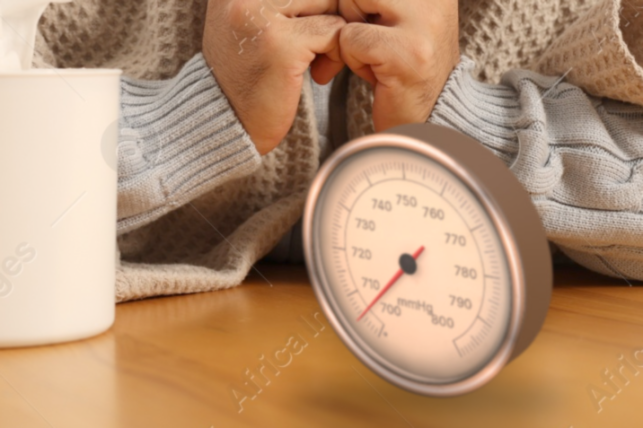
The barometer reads **705** mmHg
